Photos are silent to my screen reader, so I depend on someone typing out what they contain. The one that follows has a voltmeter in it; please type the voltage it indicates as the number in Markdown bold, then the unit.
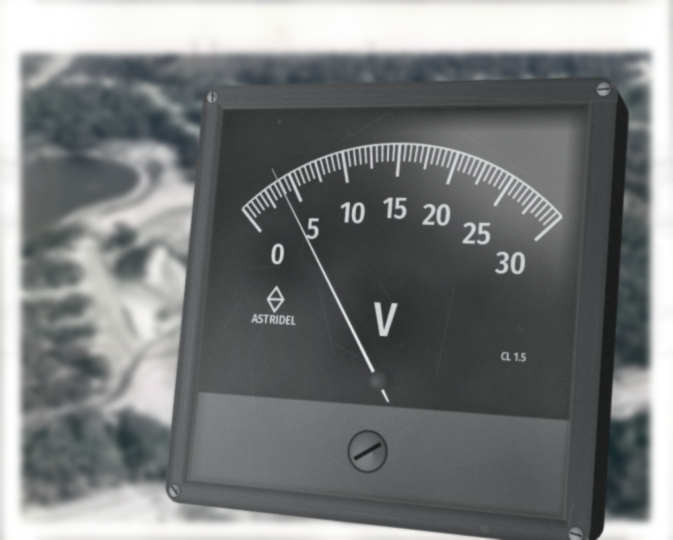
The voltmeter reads **4** V
